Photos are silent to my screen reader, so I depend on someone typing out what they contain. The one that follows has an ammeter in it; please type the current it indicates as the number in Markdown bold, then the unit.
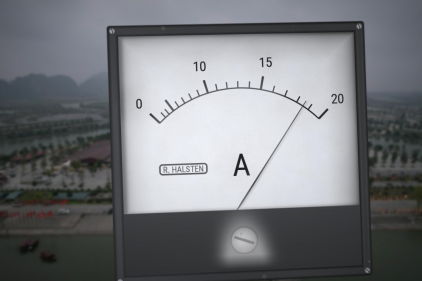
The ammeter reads **18.5** A
